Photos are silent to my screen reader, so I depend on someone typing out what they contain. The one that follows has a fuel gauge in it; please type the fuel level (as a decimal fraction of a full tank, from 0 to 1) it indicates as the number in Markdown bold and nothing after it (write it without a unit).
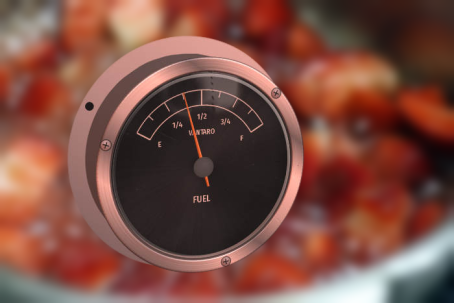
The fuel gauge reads **0.375**
